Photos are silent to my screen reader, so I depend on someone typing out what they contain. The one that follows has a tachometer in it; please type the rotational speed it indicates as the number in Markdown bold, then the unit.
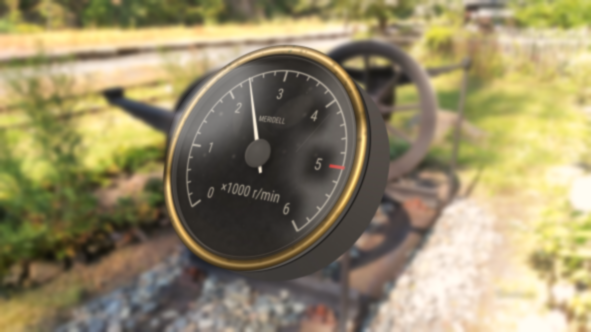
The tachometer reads **2400** rpm
